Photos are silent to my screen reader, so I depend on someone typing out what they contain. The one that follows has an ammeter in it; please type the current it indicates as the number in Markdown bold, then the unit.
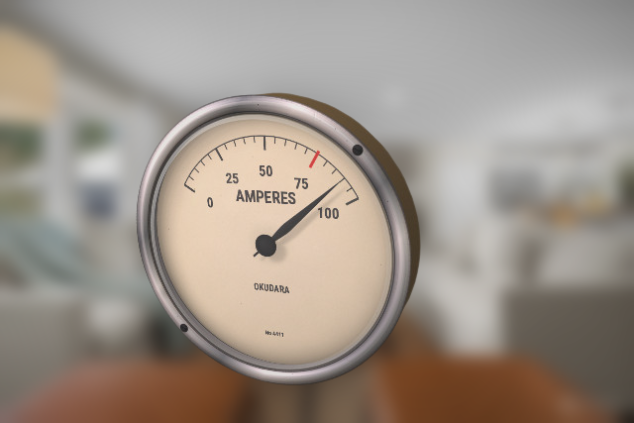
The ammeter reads **90** A
